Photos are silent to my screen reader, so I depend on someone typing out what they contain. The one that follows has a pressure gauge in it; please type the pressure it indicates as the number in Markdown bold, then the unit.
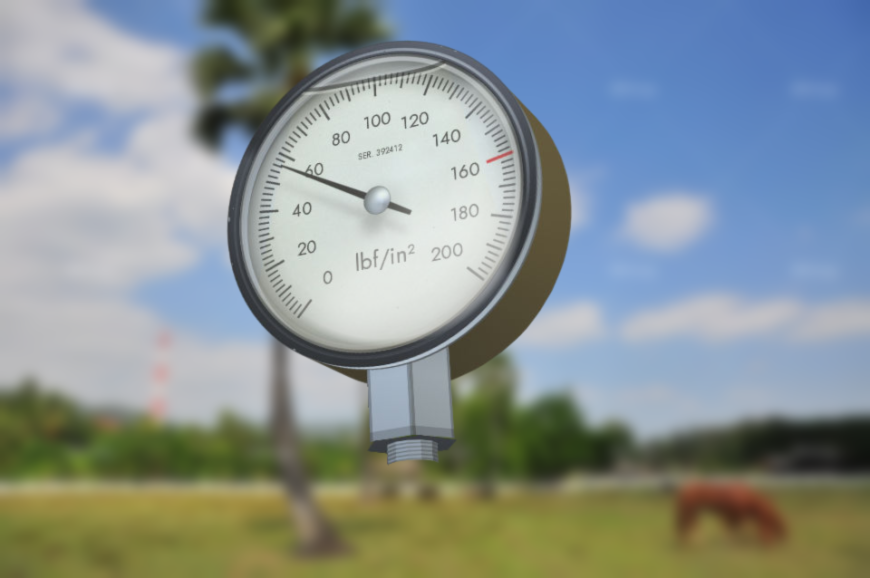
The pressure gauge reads **56** psi
